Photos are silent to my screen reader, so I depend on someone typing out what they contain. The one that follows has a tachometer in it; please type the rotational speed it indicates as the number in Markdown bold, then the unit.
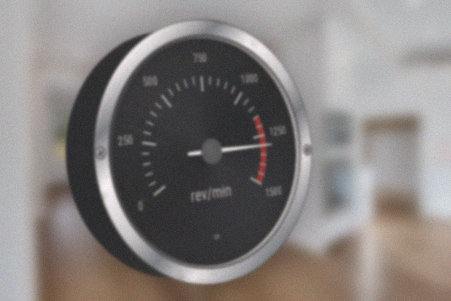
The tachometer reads **1300** rpm
